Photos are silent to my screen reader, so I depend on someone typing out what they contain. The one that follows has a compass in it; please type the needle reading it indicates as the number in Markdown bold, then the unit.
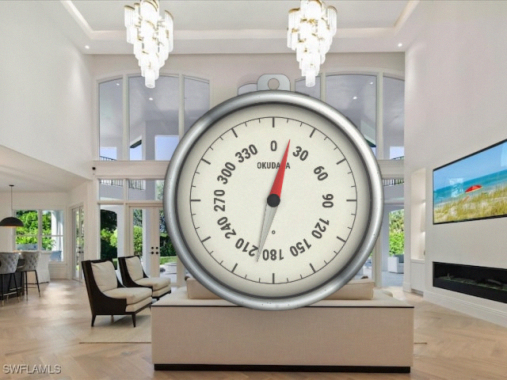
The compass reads **15** °
